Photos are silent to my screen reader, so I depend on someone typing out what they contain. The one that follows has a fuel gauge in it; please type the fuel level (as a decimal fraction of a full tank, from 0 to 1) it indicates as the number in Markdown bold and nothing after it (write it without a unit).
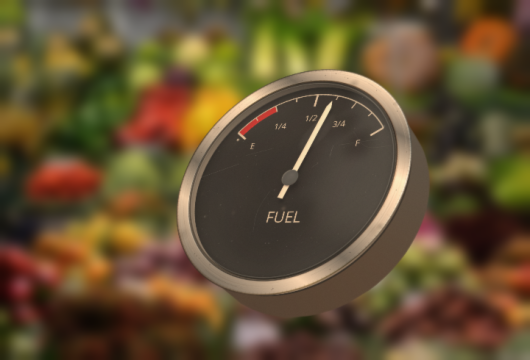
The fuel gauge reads **0.625**
